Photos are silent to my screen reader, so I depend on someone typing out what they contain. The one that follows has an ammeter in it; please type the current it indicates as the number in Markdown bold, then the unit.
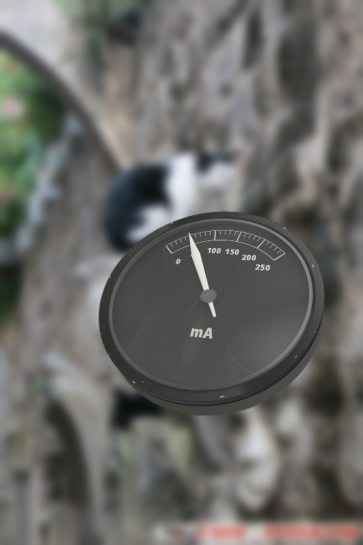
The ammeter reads **50** mA
